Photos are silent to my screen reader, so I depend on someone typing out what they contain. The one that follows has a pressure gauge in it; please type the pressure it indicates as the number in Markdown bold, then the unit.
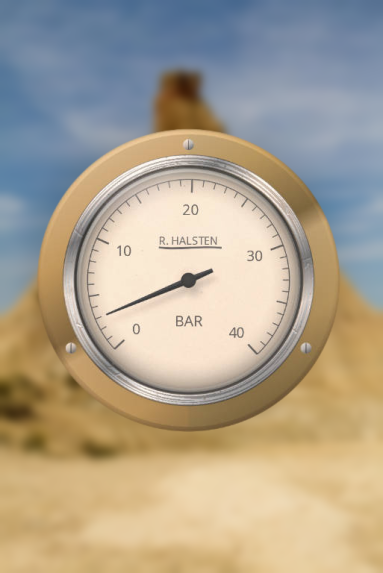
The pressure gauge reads **3** bar
